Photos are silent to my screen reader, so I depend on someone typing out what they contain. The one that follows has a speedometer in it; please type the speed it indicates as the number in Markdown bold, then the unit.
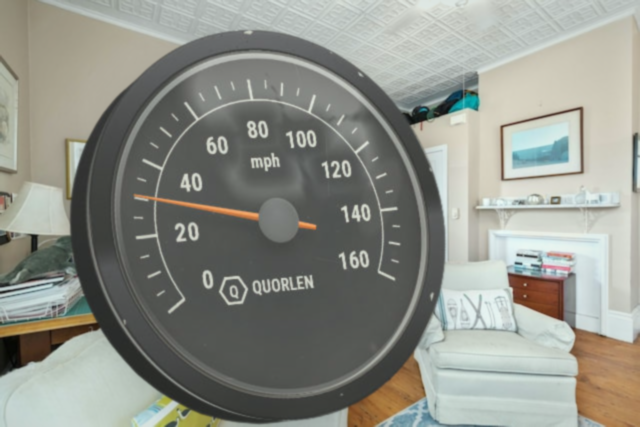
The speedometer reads **30** mph
